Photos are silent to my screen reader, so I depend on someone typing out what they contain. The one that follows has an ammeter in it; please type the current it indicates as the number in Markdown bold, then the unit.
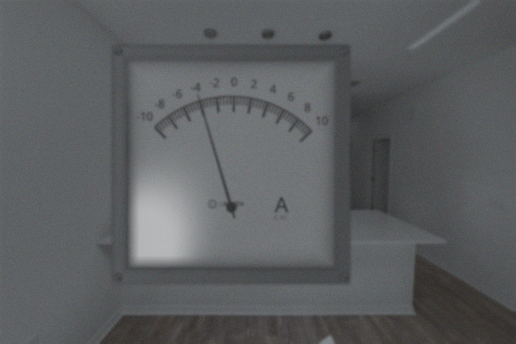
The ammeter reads **-4** A
